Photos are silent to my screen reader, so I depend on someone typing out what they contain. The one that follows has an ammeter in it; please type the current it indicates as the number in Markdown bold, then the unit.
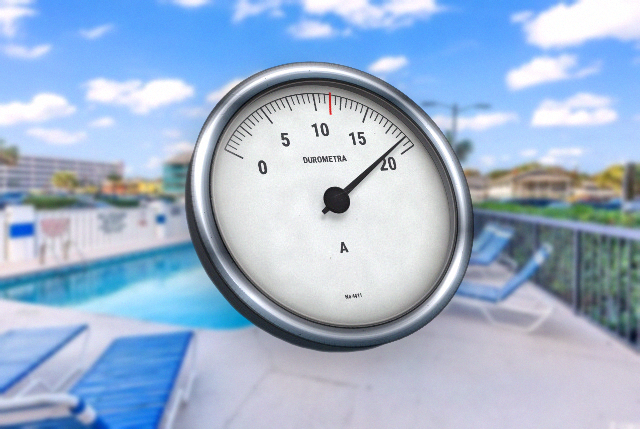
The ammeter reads **19** A
